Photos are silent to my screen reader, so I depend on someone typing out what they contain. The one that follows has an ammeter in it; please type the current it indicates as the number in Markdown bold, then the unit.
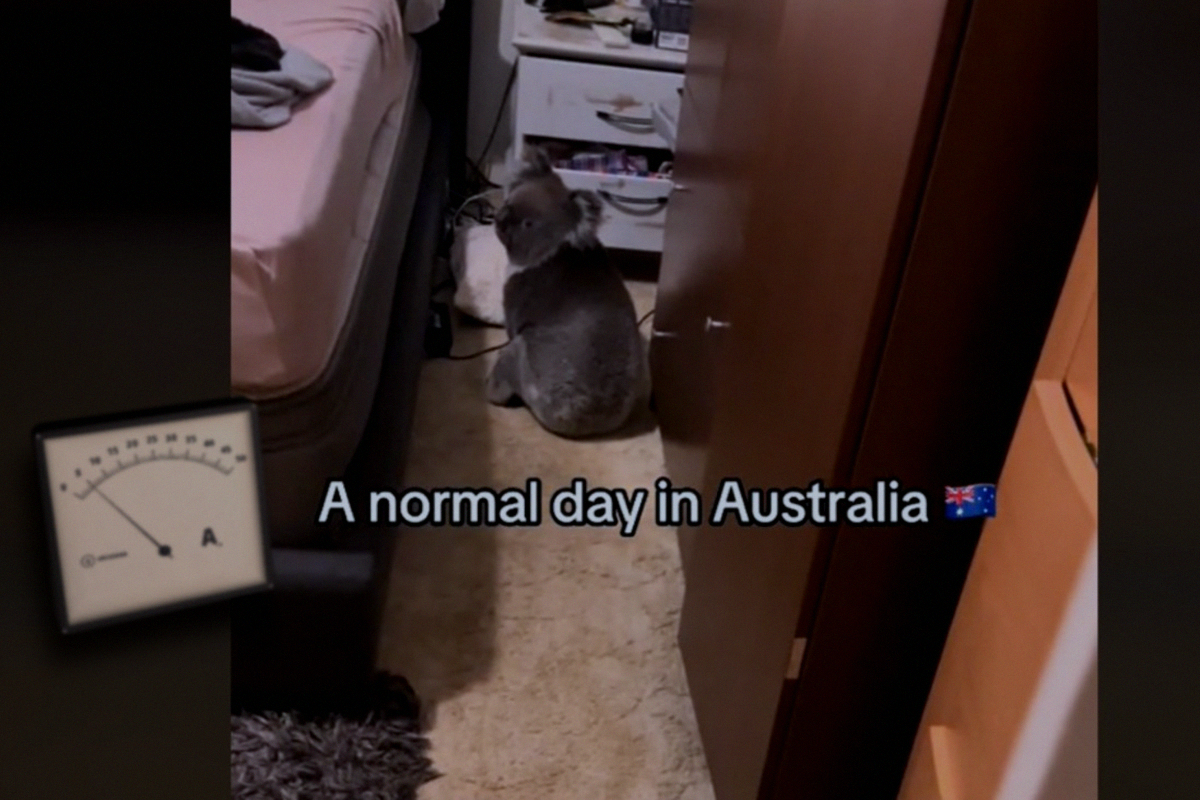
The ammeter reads **5** A
